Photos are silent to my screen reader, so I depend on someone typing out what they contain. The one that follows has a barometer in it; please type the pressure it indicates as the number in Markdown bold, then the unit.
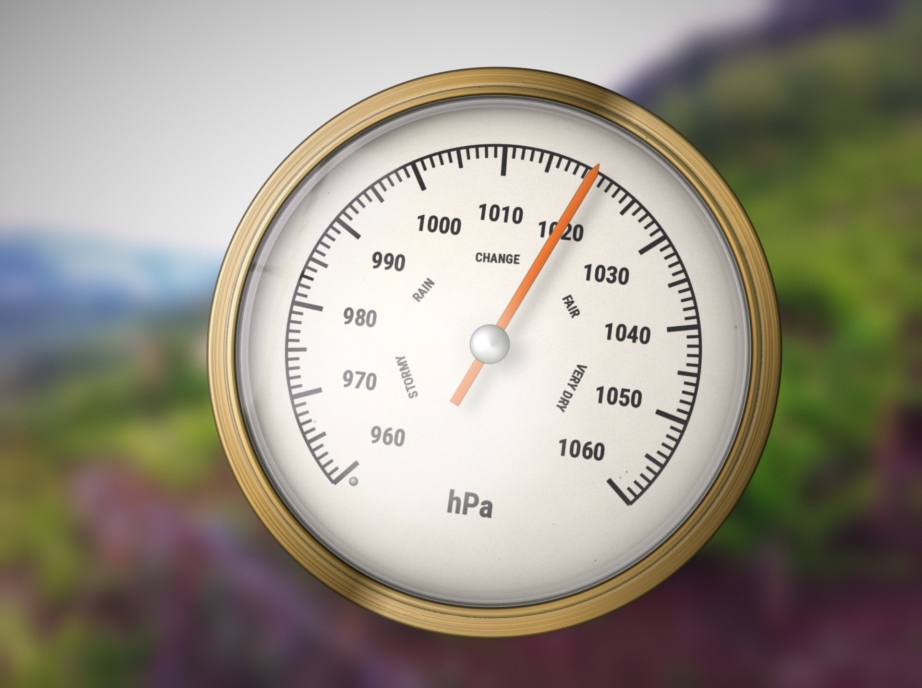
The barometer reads **1020** hPa
